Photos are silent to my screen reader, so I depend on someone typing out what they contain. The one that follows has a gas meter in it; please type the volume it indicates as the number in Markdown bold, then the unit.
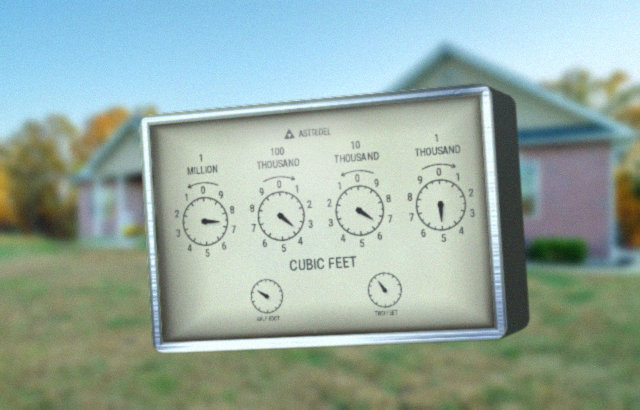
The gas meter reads **736500** ft³
